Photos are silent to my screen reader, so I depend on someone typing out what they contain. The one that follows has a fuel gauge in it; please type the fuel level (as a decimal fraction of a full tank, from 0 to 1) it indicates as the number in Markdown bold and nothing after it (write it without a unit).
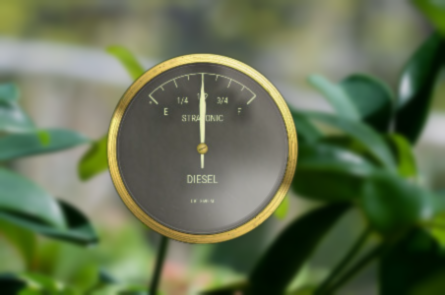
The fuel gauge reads **0.5**
